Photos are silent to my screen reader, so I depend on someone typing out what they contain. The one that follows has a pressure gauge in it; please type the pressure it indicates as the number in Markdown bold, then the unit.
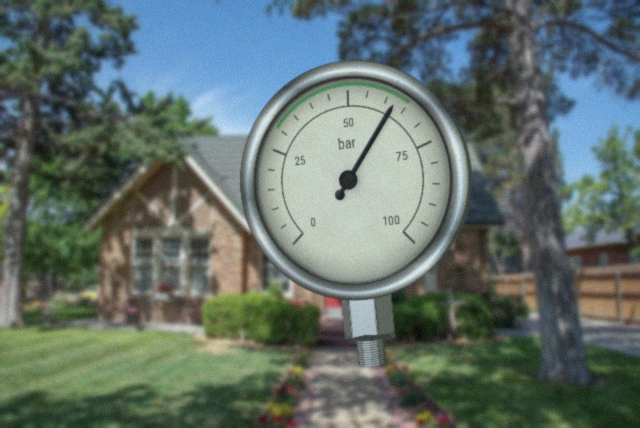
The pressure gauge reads **62.5** bar
